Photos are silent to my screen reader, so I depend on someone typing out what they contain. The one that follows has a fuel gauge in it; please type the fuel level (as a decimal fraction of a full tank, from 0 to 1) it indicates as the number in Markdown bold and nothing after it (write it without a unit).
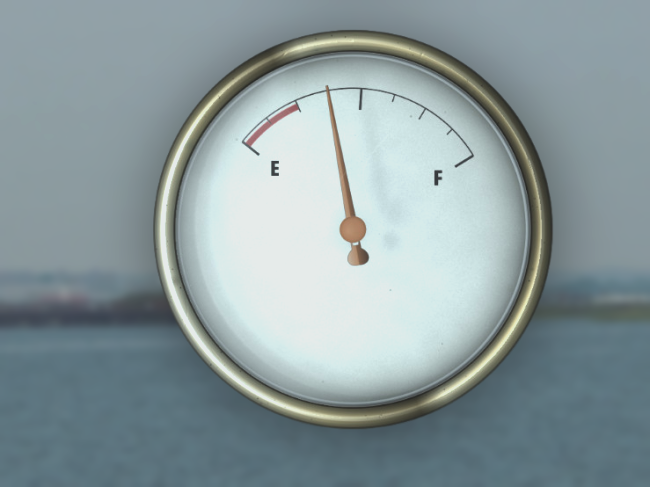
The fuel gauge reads **0.375**
